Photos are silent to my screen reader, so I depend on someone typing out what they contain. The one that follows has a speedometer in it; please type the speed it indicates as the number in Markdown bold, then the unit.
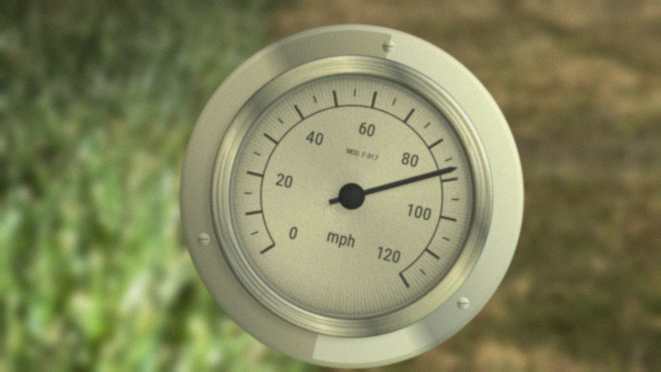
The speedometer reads **87.5** mph
